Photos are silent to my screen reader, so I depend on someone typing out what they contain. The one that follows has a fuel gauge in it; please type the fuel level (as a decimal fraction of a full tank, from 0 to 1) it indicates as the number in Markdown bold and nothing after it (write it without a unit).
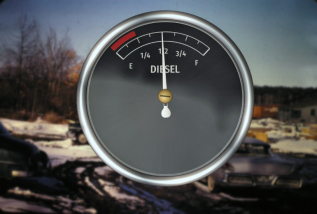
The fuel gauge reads **0.5**
